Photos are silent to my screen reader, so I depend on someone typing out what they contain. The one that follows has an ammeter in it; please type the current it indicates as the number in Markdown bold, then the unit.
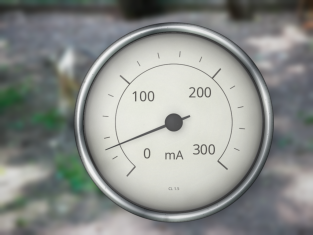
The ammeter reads **30** mA
